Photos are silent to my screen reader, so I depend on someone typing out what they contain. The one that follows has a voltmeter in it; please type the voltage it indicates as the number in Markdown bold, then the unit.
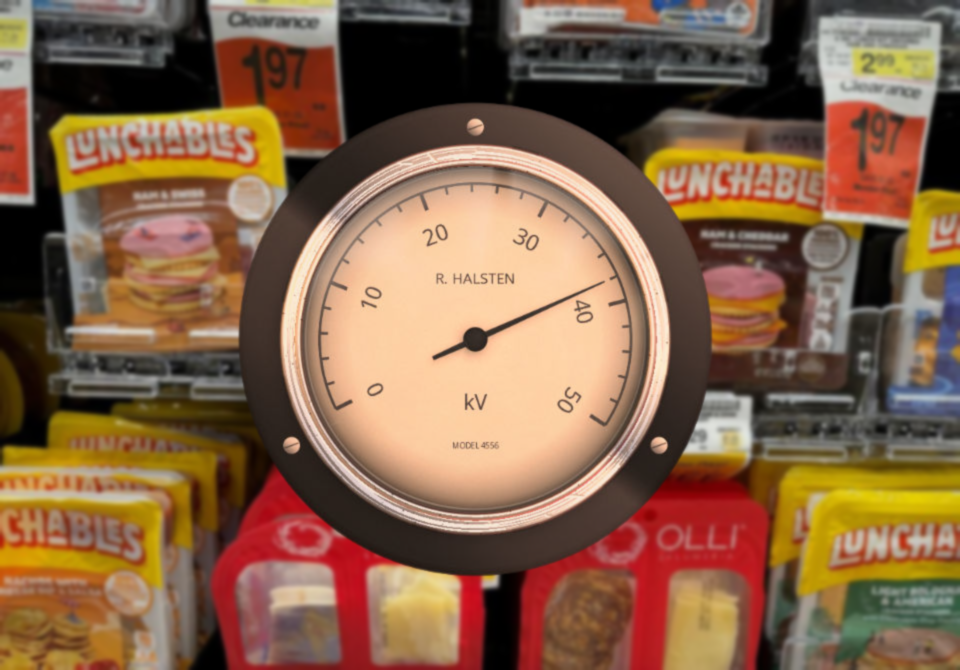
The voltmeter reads **38** kV
